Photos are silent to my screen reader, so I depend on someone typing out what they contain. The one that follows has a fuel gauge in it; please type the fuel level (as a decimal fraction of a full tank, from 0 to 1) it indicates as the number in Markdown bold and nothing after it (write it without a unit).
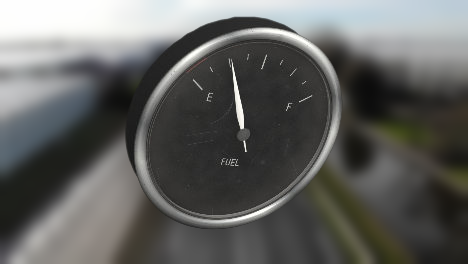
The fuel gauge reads **0.25**
